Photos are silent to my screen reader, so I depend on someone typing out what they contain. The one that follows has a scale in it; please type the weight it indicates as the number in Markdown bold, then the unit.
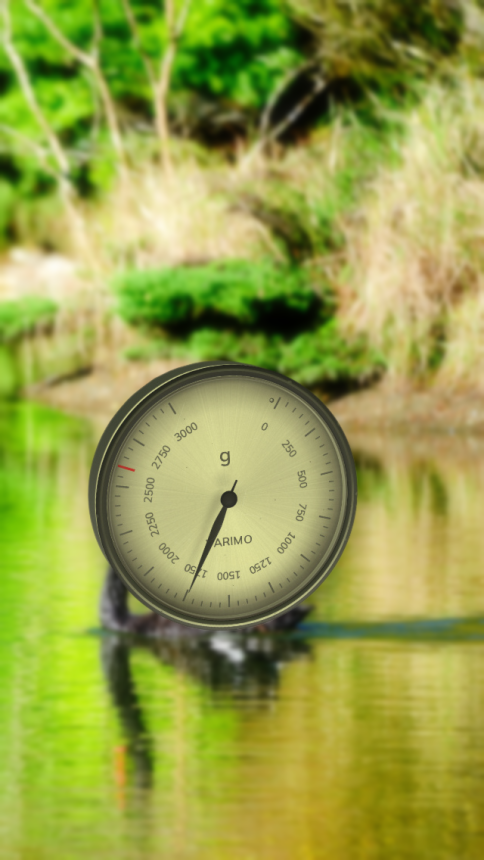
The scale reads **1750** g
